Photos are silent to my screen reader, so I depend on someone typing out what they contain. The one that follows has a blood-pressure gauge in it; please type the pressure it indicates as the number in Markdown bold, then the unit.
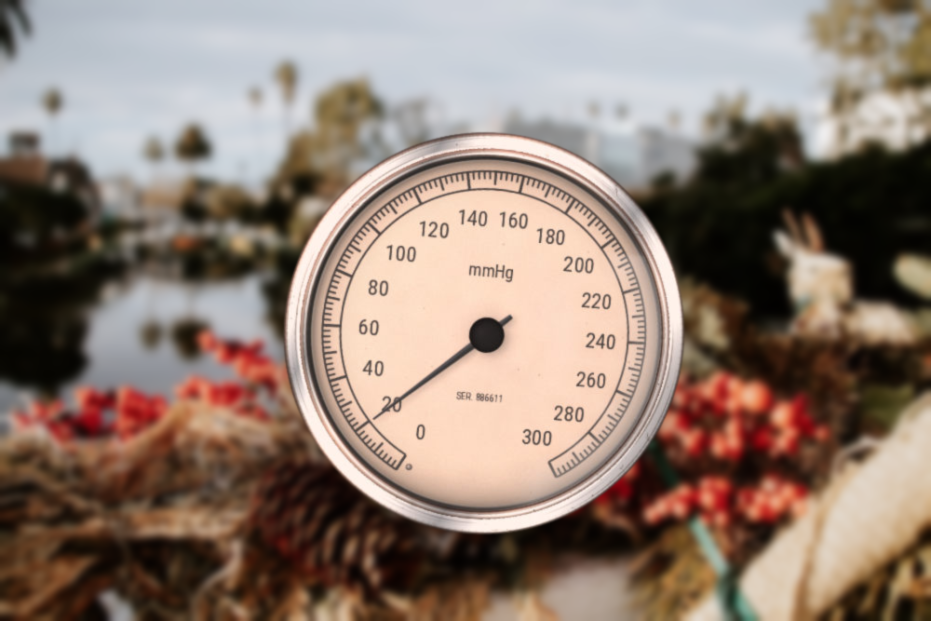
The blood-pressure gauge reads **20** mmHg
